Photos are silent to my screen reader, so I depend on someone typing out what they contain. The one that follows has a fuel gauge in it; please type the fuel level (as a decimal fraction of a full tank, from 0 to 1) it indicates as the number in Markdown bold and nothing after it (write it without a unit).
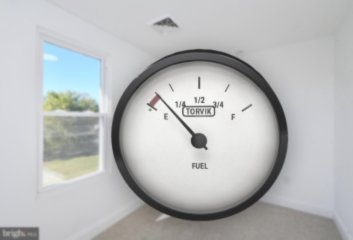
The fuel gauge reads **0.125**
